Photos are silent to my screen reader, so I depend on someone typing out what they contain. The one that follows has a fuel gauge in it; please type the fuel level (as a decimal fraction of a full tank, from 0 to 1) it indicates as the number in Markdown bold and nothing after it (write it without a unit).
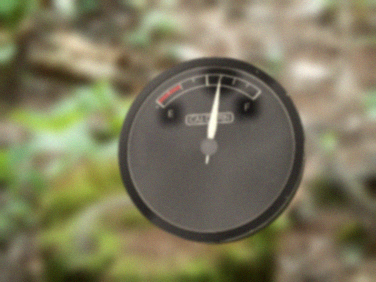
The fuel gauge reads **0.625**
